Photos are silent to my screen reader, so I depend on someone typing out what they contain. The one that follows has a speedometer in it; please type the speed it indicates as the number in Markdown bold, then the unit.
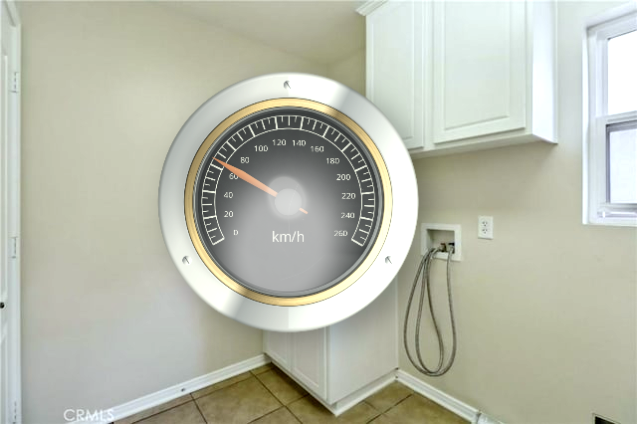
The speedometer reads **65** km/h
